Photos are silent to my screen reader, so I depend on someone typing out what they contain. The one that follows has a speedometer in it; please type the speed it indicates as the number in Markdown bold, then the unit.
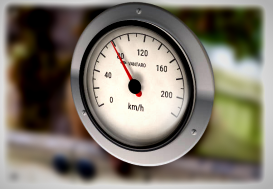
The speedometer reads **80** km/h
